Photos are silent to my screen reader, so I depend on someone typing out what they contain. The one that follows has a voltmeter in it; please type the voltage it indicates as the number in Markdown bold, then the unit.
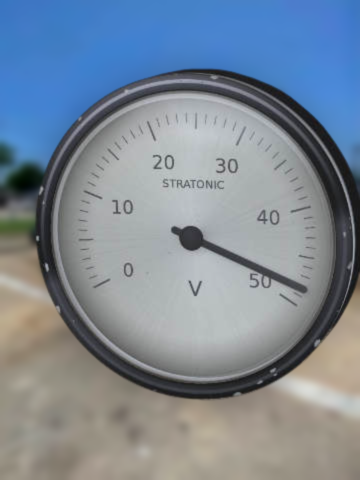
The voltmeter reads **48** V
